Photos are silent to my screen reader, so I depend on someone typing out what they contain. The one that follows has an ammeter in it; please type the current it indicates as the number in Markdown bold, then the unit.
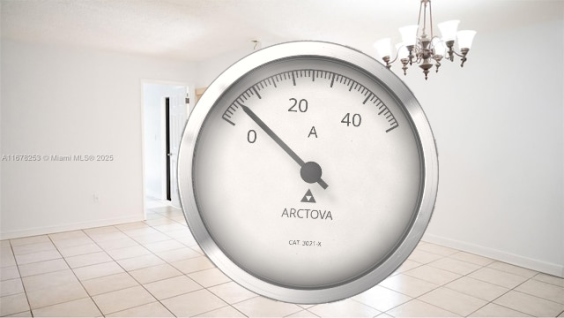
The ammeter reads **5** A
